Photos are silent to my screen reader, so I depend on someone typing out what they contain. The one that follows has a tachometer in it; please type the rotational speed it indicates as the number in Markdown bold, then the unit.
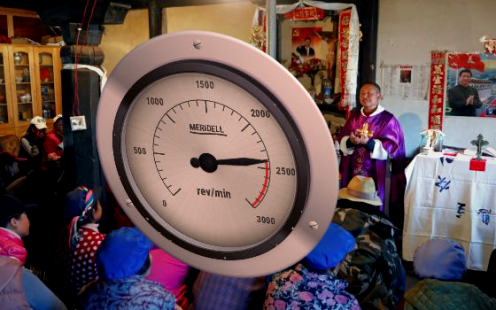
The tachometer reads **2400** rpm
